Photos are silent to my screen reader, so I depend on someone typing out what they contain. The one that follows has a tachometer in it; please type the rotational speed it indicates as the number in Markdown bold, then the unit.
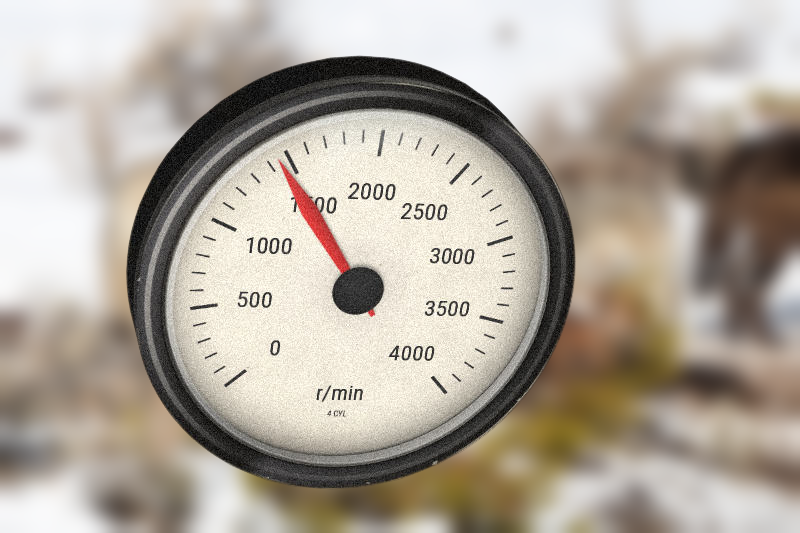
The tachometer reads **1450** rpm
